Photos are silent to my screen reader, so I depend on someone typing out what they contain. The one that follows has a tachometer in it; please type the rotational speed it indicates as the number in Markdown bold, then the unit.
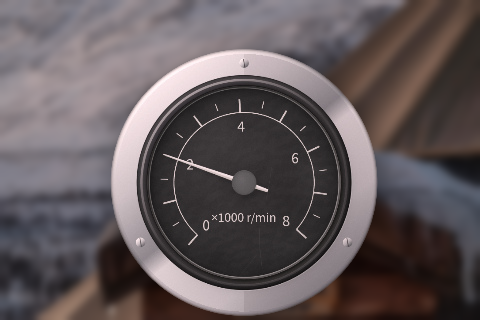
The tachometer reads **2000** rpm
